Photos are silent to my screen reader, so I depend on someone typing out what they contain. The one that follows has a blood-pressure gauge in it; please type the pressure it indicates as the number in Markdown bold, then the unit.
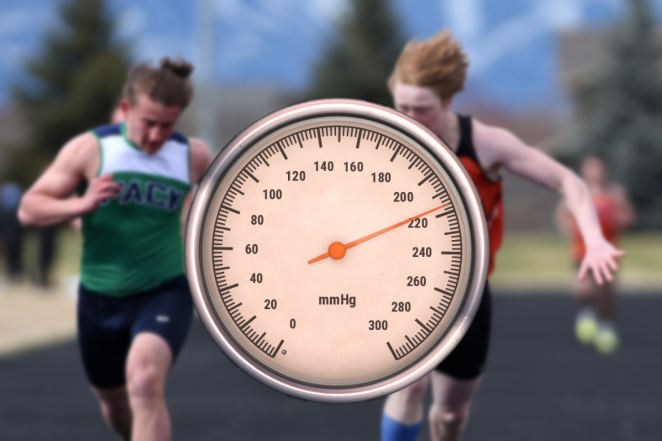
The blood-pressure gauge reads **216** mmHg
